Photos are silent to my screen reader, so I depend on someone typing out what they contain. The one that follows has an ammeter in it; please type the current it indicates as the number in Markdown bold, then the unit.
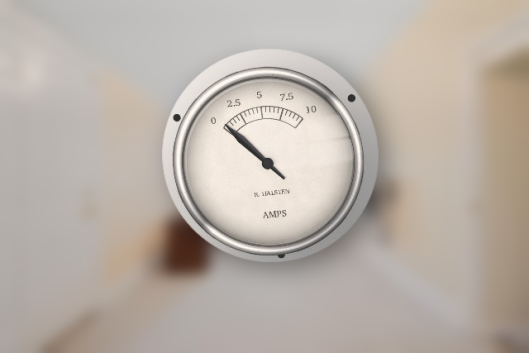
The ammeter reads **0.5** A
